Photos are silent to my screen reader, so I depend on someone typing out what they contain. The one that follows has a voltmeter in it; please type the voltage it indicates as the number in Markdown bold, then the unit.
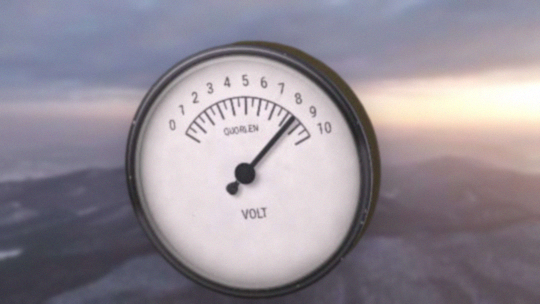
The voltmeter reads **8.5** V
